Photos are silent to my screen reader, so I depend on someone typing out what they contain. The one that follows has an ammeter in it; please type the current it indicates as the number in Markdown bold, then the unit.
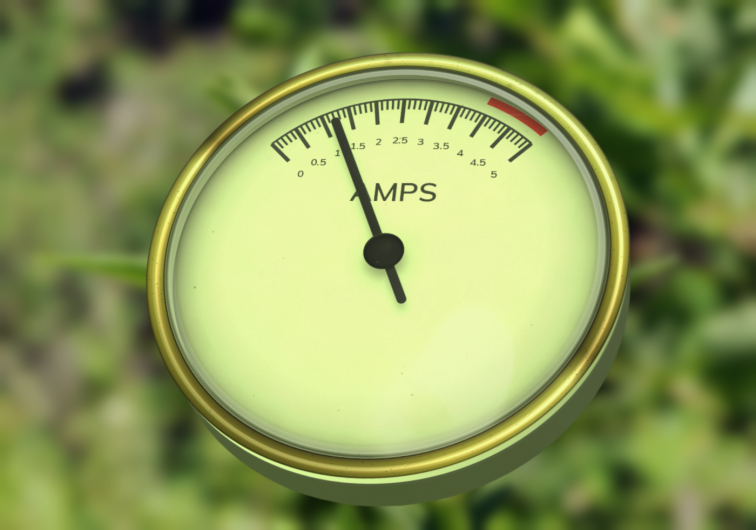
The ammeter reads **1.2** A
